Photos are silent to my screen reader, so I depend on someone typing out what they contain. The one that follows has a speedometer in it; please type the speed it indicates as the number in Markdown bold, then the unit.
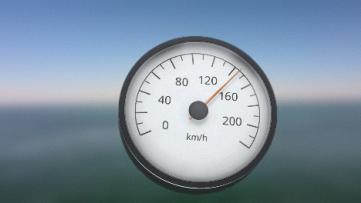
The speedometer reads **145** km/h
